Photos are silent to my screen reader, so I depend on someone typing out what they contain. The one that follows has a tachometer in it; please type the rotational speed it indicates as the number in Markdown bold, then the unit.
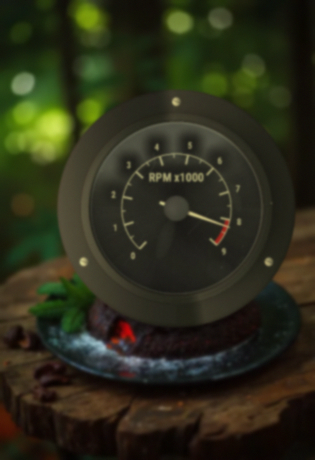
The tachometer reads **8250** rpm
